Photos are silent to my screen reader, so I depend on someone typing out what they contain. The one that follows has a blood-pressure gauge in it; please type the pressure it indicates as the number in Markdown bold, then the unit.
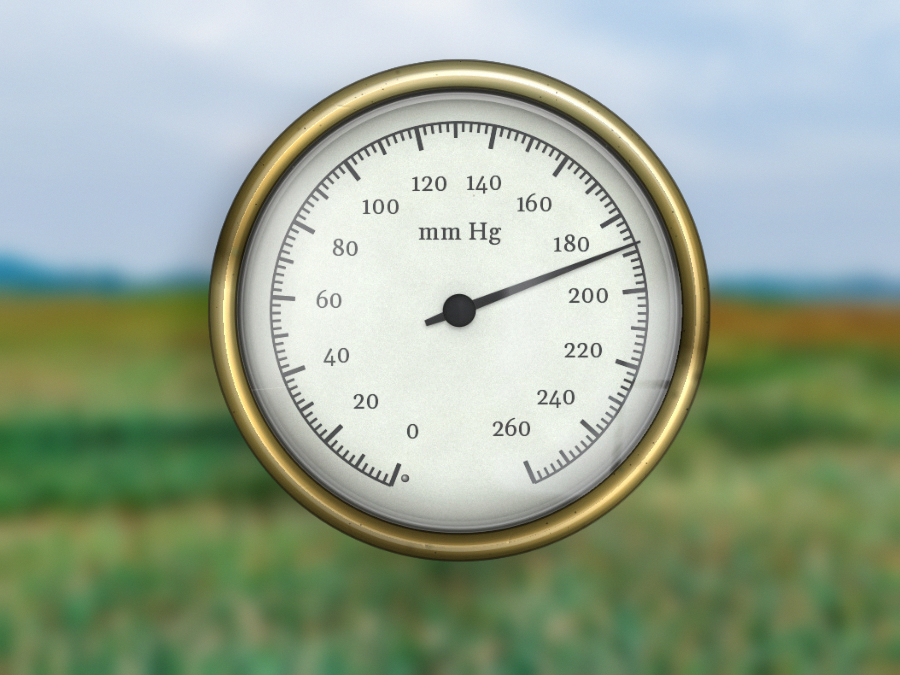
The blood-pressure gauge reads **188** mmHg
